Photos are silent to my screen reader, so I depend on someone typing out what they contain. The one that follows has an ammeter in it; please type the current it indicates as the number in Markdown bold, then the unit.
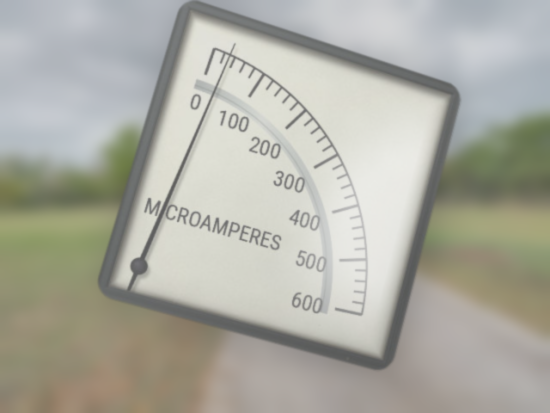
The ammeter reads **30** µA
